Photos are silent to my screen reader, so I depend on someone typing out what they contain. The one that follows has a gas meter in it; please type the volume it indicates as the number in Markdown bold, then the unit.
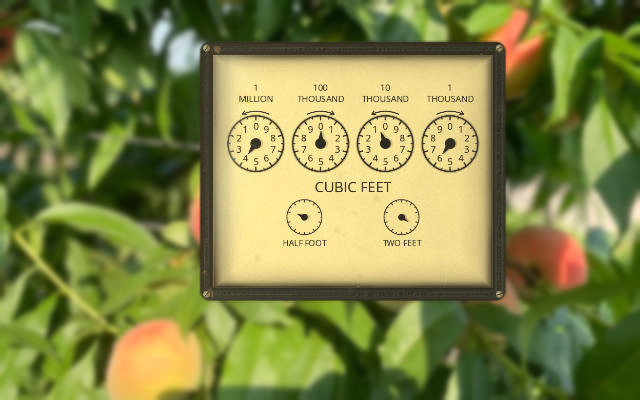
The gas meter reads **400600** ft³
